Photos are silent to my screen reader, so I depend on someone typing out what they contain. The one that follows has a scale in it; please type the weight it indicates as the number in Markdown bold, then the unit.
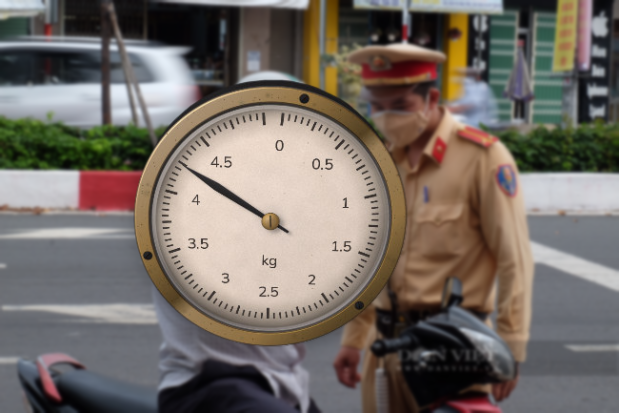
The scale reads **4.25** kg
